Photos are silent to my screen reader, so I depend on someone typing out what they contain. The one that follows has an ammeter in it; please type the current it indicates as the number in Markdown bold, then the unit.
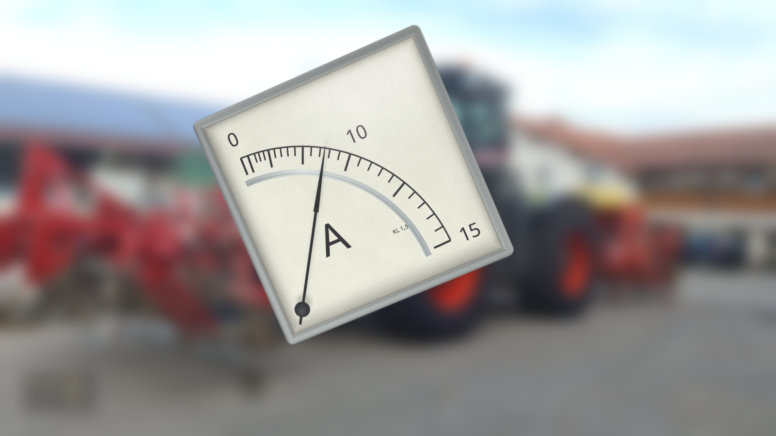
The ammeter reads **8.75** A
